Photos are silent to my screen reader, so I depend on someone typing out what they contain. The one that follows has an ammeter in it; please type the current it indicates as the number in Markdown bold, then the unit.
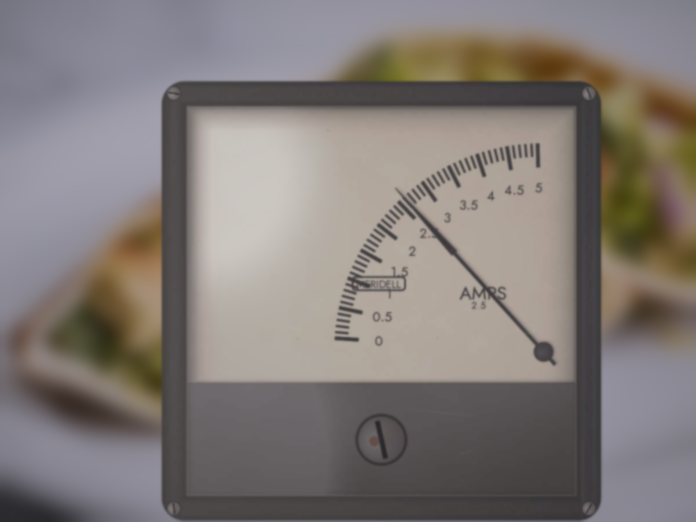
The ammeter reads **2.6** A
